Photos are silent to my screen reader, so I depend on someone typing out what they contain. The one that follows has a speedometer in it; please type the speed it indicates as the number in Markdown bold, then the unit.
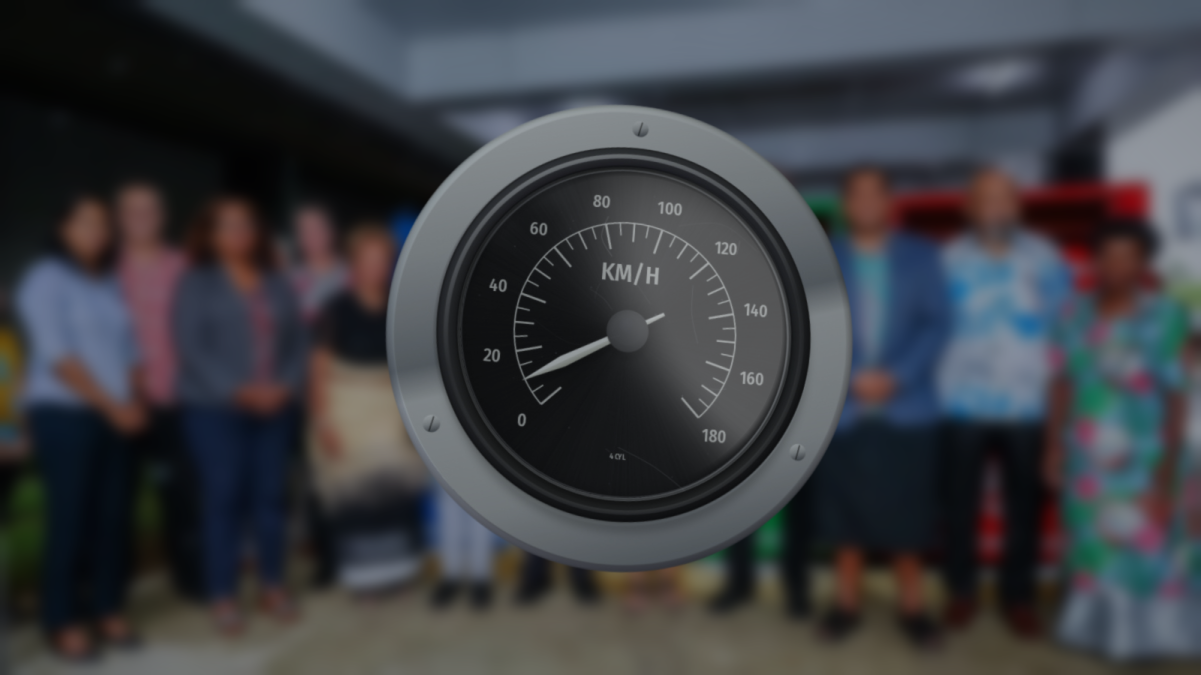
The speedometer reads **10** km/h
